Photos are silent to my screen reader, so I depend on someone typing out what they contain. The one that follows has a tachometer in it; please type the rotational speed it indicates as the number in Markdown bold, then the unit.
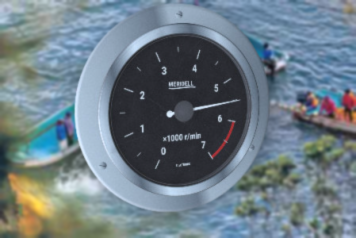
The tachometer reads **5500** rpm
